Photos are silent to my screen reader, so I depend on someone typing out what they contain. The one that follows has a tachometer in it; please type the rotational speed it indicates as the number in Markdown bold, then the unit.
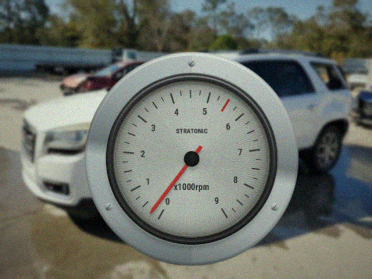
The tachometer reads **250** rpm
